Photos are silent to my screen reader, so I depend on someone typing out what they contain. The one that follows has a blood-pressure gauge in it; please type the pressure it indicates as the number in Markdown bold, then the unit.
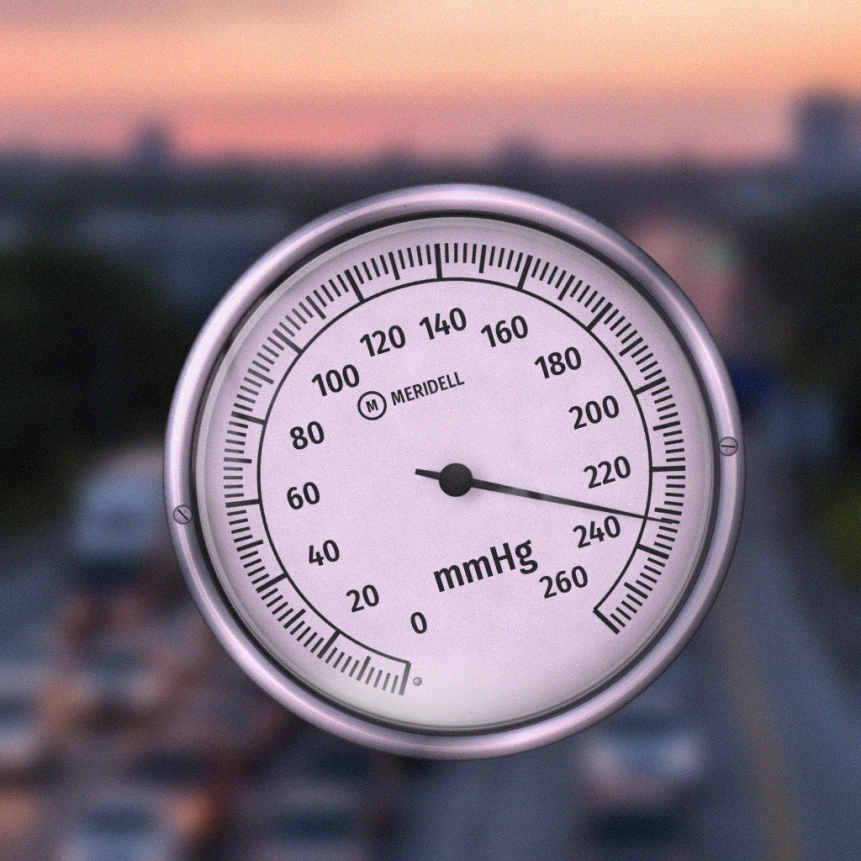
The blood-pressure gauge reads **232** mmHg
